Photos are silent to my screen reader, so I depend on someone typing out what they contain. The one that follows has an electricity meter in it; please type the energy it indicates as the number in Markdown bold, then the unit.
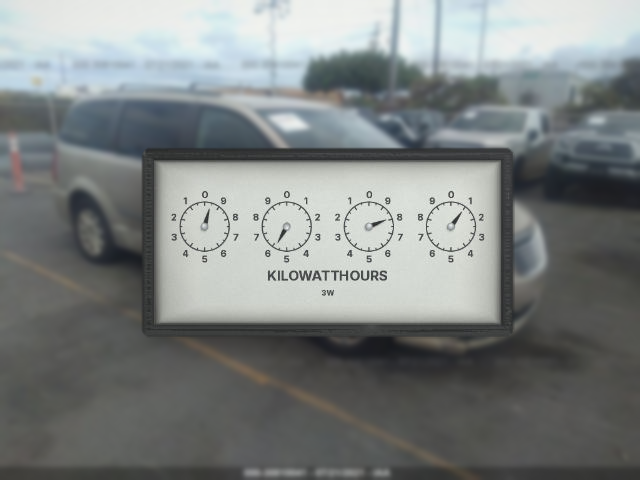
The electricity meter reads **9581** kWh
